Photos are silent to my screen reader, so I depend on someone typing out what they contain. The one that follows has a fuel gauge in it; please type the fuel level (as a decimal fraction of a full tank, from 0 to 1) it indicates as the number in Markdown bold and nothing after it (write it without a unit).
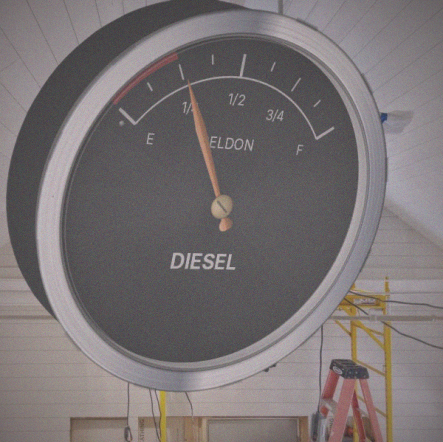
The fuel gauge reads **0.25**
